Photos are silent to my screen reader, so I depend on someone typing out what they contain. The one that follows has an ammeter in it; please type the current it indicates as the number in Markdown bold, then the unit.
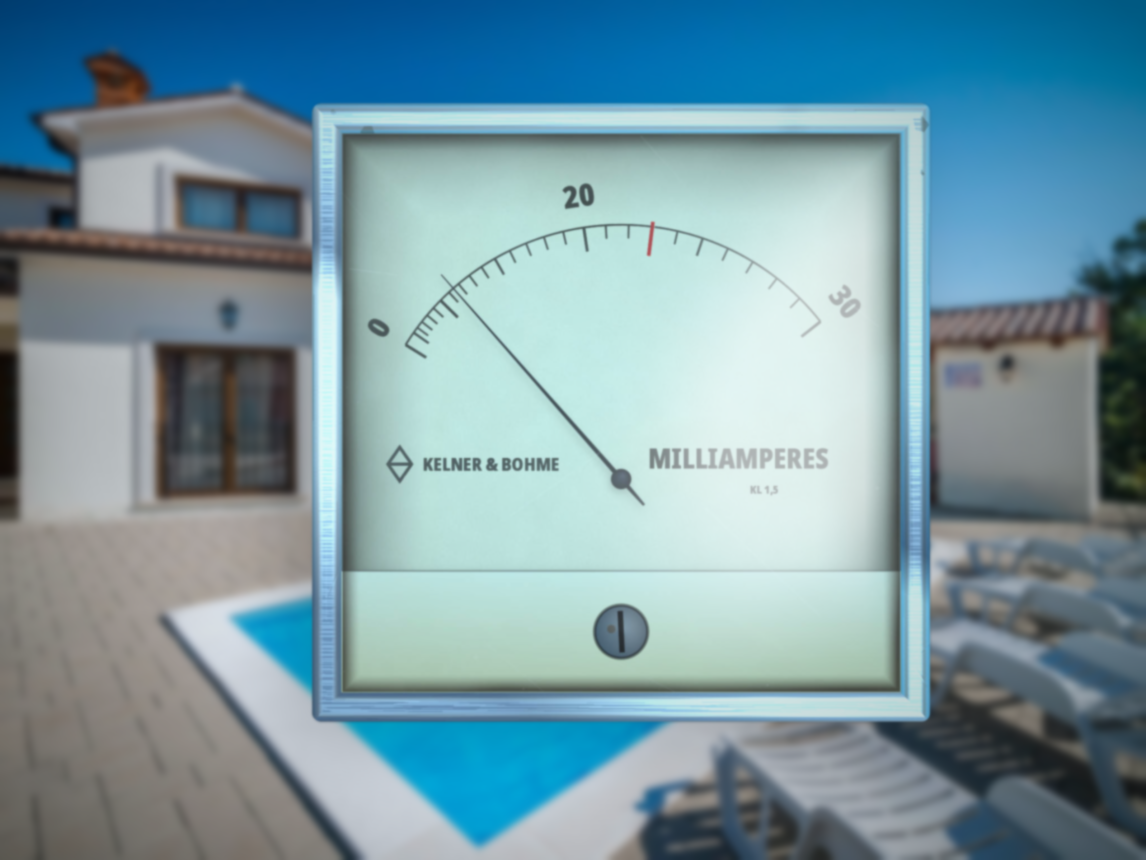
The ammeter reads **11.5** mA
